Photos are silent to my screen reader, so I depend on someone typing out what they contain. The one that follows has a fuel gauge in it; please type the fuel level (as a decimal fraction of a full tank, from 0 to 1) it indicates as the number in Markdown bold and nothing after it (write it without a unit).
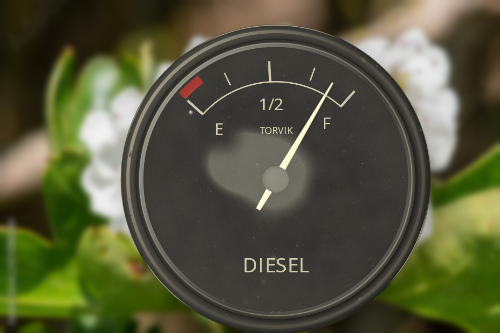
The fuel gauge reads **0.875**
